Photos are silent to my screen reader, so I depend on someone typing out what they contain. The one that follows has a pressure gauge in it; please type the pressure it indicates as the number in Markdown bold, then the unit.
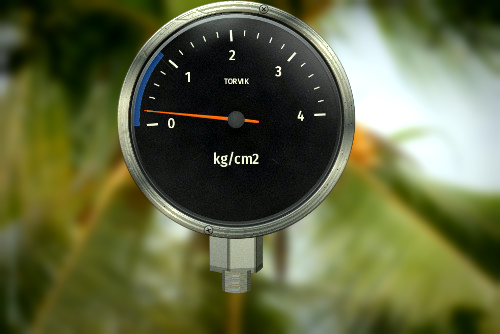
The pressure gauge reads **0.2** kg/cm²
